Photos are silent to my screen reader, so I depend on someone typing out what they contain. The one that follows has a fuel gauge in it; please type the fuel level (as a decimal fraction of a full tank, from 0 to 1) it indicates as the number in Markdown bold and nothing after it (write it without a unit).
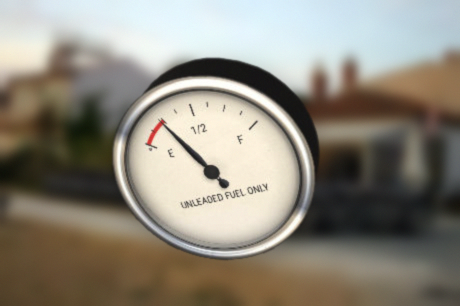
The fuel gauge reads **0.25**
